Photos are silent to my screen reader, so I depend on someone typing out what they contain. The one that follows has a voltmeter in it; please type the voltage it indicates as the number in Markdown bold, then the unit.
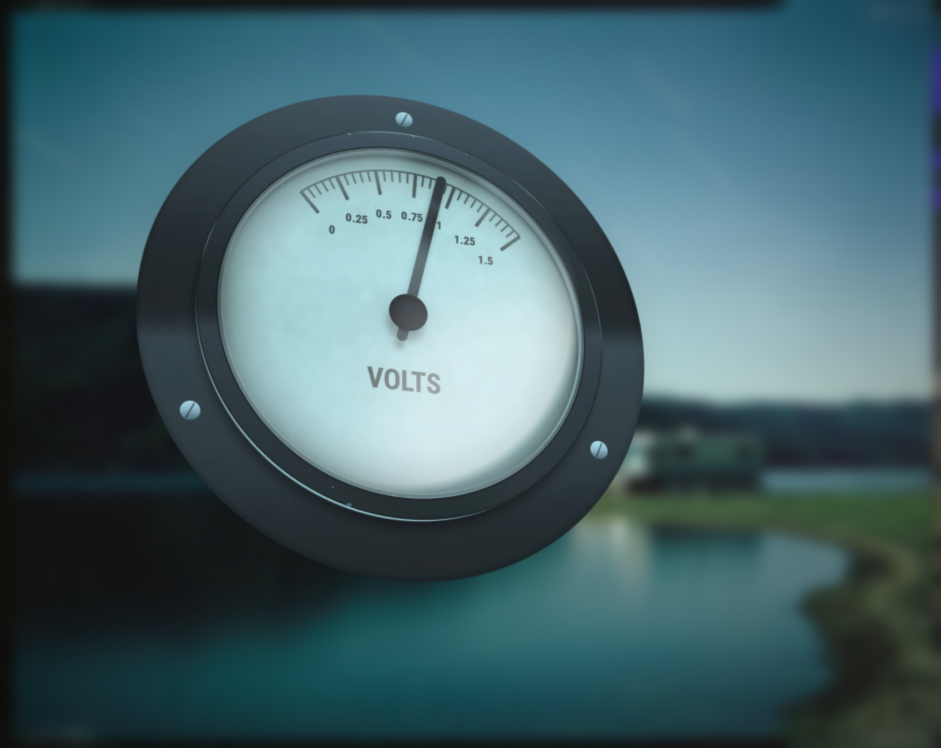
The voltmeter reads **0.9** V
